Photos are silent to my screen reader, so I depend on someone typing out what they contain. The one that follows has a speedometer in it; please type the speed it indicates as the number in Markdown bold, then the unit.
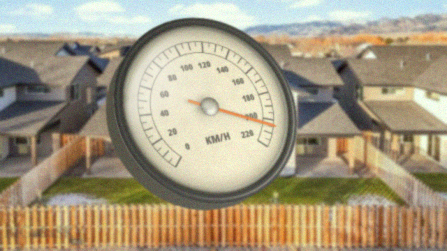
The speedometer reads **205** km/h
